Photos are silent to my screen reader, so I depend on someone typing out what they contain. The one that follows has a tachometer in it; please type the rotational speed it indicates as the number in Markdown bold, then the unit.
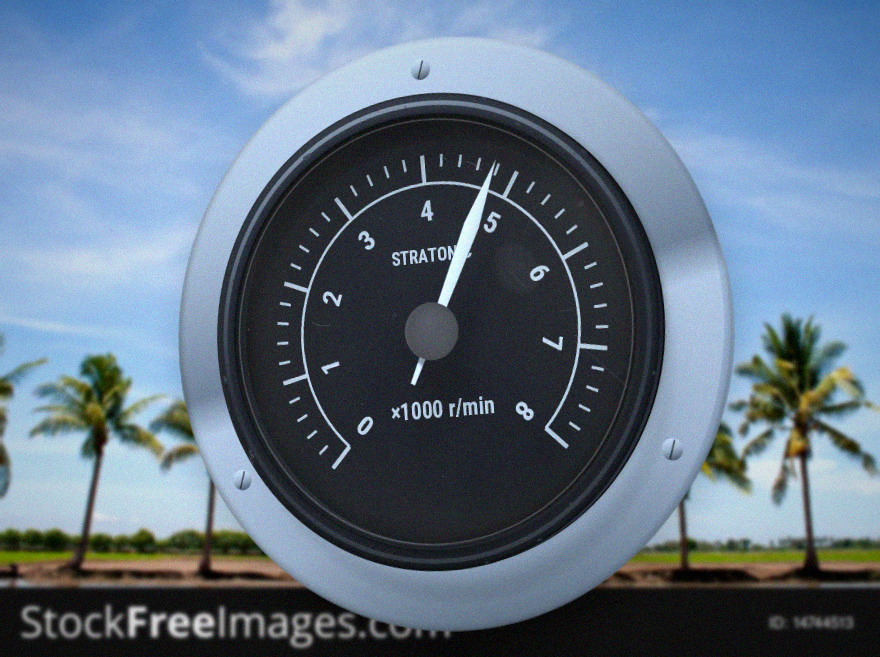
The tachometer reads **4800** rpm
